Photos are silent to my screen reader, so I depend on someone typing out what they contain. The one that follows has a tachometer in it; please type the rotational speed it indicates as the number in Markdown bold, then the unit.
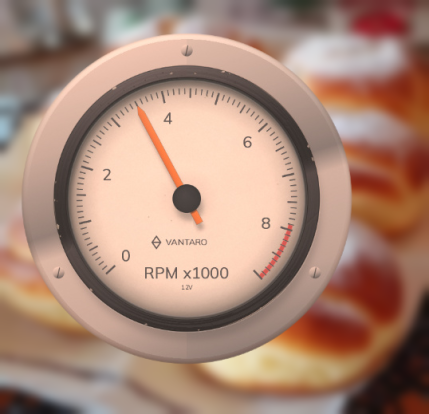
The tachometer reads **3500** rpm
